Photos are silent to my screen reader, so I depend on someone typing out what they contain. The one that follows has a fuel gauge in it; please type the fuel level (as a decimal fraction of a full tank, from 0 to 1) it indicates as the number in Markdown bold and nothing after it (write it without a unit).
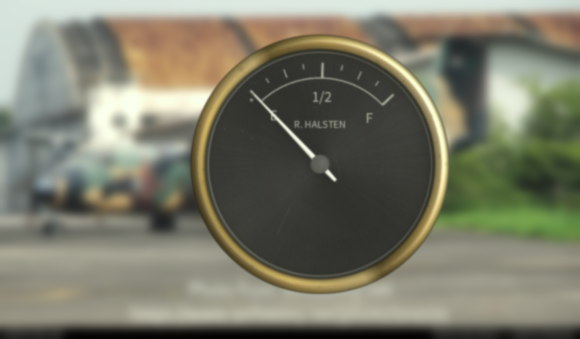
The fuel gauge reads **0**
